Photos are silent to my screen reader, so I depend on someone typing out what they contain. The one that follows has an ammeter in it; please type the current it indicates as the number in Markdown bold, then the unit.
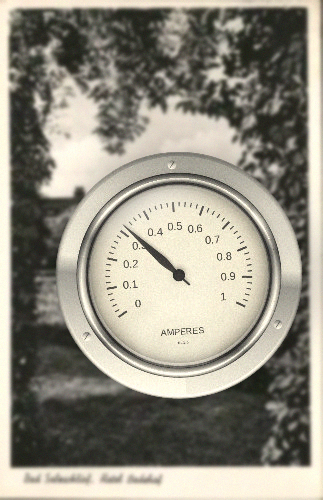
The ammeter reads **0.32** A
